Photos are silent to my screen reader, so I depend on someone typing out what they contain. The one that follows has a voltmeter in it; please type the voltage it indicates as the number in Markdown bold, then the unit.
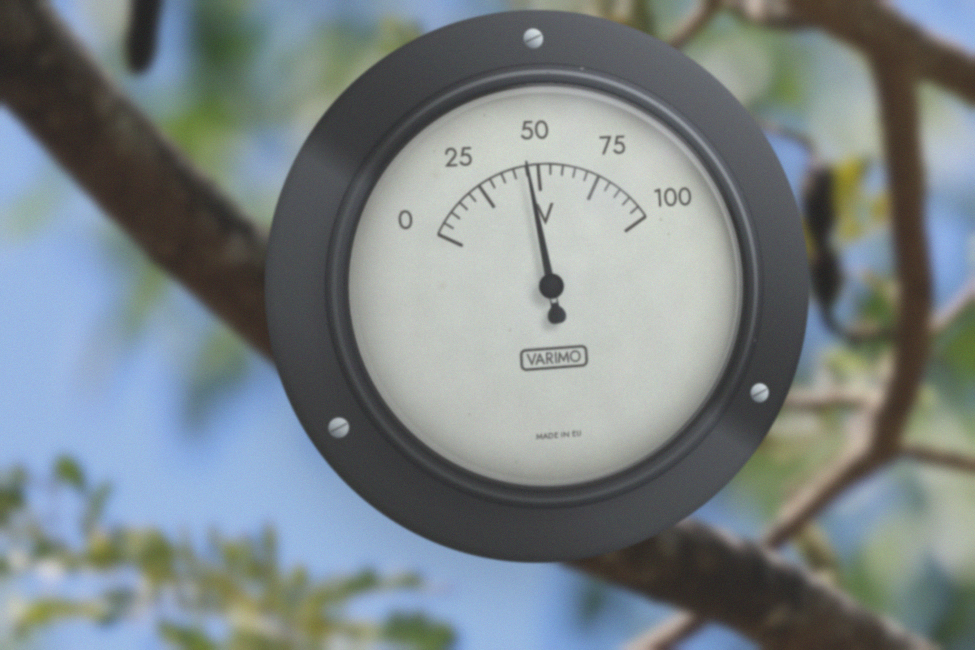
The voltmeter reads **45** V
